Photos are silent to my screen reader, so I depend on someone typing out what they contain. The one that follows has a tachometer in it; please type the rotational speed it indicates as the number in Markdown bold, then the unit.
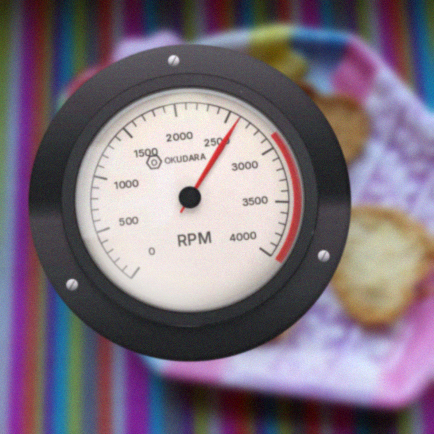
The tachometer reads **2600** rpm
